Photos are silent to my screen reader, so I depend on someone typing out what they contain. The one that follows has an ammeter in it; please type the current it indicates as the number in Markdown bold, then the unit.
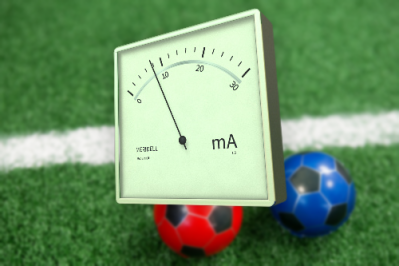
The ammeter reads **8** mA
